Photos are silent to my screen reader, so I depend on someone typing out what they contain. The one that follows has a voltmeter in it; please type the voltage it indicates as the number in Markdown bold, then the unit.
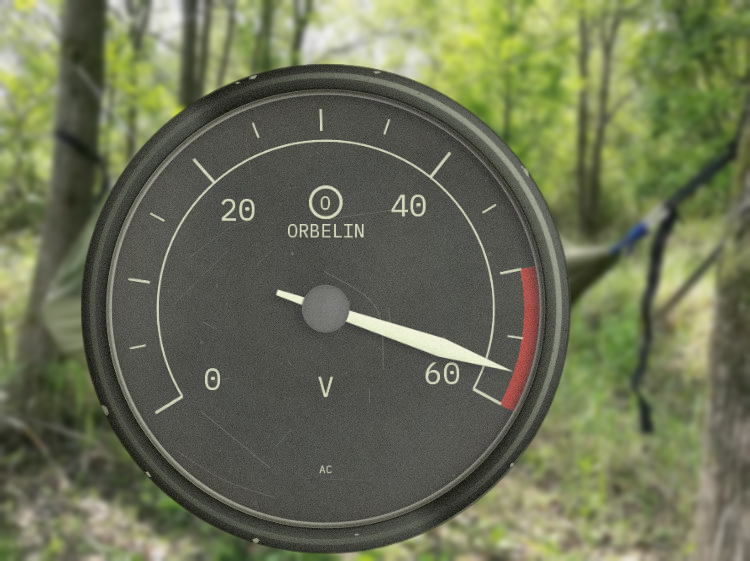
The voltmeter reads **57.5** V
